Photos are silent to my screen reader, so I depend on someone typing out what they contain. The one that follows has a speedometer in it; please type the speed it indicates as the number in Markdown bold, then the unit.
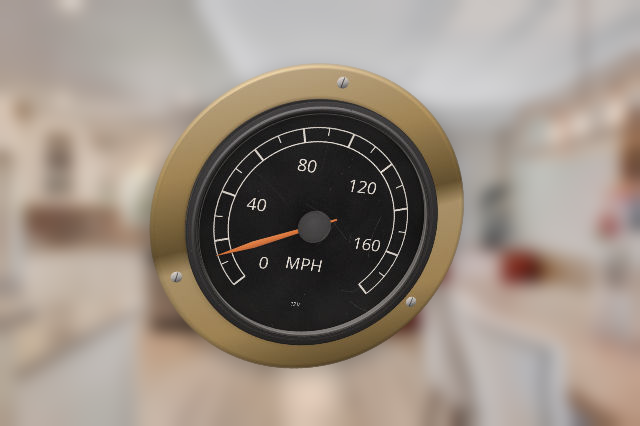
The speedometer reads **15** mph
